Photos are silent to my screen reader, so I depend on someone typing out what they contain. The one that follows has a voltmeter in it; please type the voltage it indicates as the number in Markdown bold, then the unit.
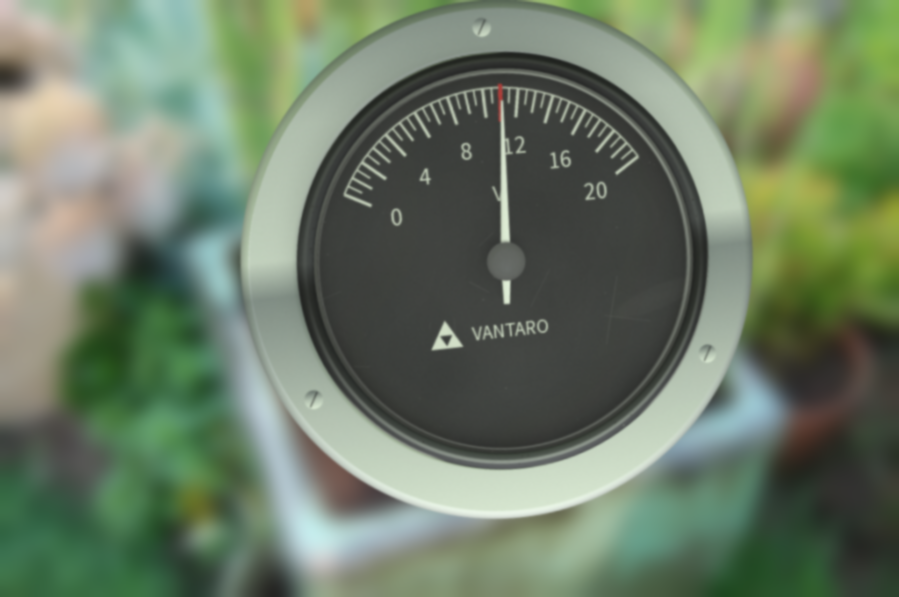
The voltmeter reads **11** V
